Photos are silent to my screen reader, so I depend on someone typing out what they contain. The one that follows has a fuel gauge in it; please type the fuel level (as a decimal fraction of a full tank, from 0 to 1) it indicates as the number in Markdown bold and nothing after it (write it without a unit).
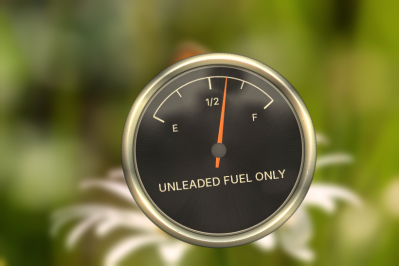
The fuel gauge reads **0.625**
